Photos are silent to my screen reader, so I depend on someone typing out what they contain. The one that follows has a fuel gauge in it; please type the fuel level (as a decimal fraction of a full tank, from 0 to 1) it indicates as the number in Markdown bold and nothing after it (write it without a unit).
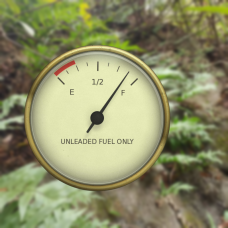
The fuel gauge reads **0.875**
